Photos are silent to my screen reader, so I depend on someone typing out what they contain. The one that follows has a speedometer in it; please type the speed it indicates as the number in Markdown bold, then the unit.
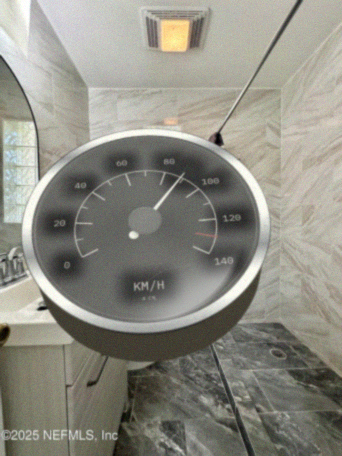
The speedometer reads **90** km/h
